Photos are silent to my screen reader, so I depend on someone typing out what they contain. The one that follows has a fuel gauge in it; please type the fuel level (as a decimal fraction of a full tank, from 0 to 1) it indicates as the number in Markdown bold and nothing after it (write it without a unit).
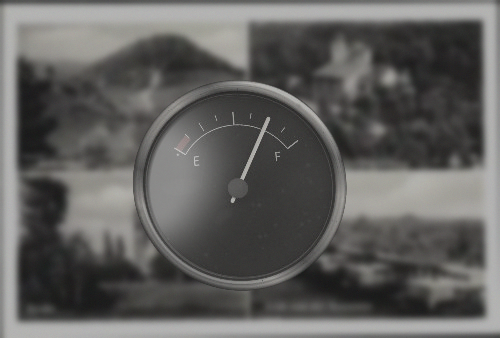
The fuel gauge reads **0.75**
